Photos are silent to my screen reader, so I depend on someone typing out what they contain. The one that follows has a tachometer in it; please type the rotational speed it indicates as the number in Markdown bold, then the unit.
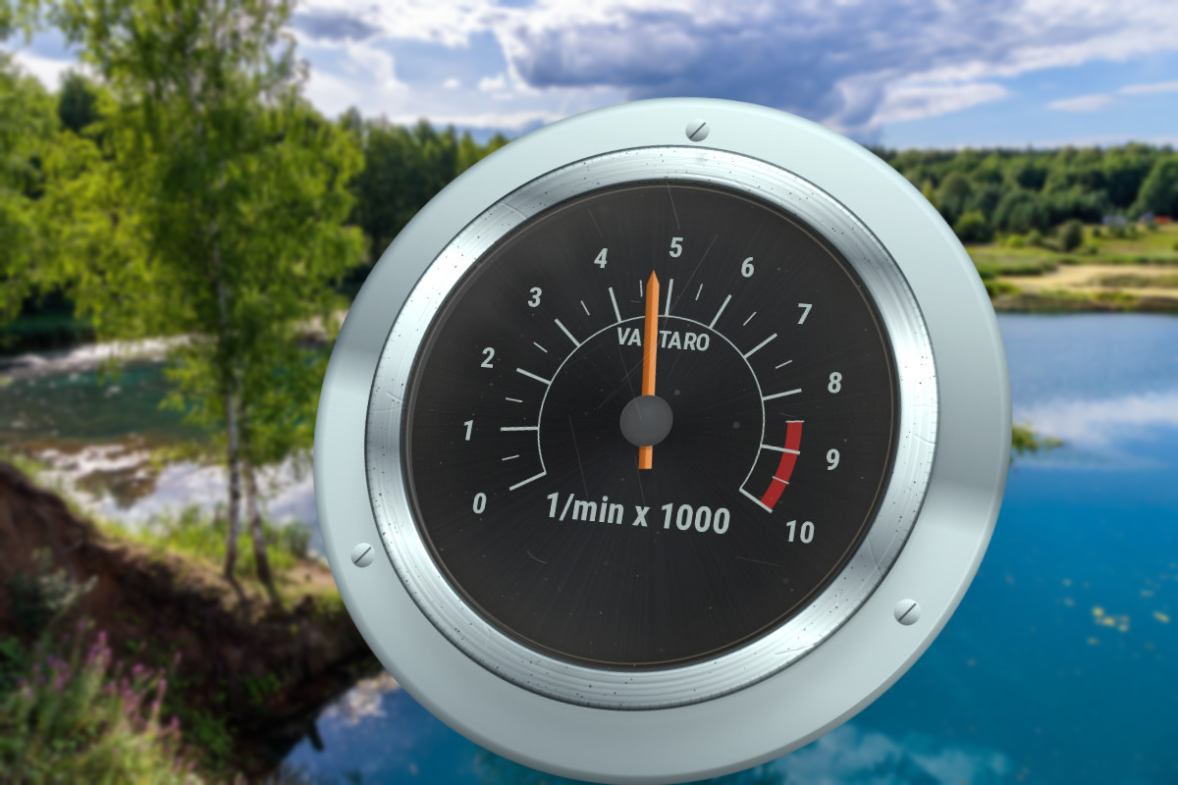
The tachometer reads **4750** rpm
